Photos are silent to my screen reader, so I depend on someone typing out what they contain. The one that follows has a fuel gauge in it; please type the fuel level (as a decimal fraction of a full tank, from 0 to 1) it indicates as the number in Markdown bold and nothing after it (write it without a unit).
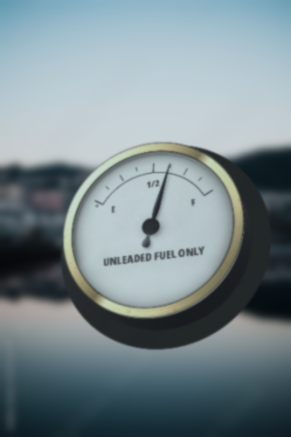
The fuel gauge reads **0.625**
